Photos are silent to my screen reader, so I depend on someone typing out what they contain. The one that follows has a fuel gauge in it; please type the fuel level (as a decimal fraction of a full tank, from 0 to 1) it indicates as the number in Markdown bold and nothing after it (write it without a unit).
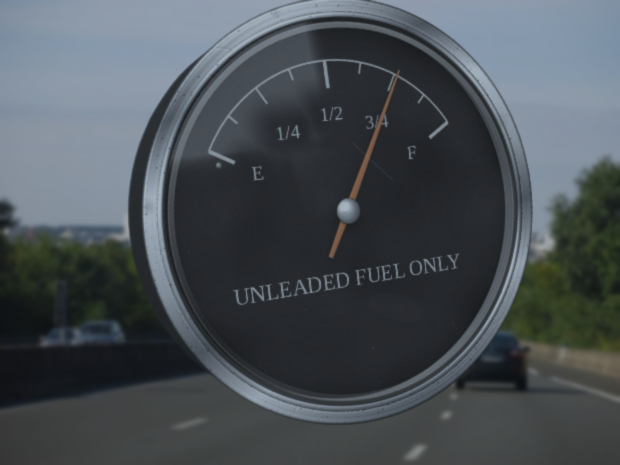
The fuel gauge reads **0.75**
